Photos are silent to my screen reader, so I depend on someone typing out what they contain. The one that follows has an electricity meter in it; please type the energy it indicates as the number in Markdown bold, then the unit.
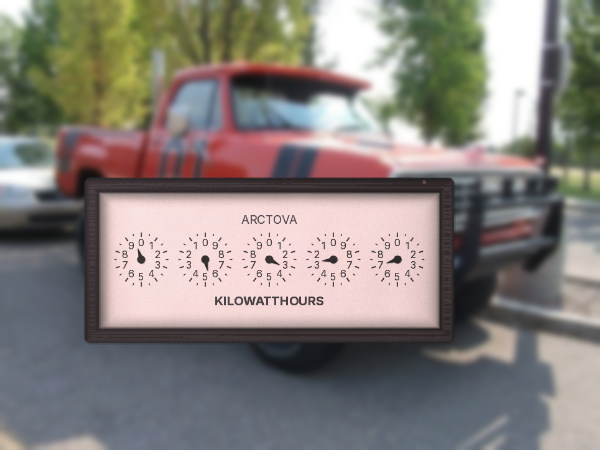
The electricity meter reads **95327** kWh
